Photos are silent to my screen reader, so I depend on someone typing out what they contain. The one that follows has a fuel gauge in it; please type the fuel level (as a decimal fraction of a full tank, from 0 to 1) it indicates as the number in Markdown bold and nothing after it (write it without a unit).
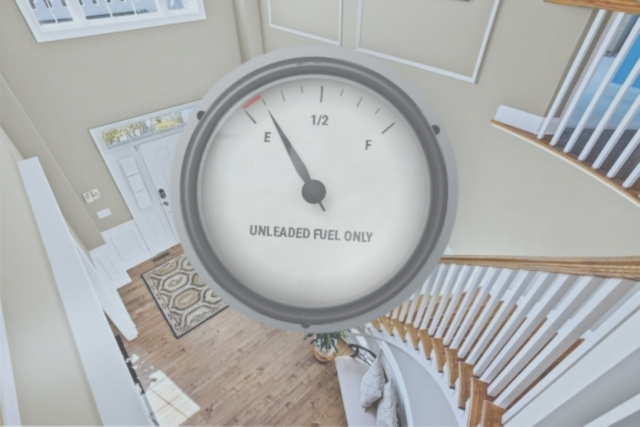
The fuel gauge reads **0.125**
